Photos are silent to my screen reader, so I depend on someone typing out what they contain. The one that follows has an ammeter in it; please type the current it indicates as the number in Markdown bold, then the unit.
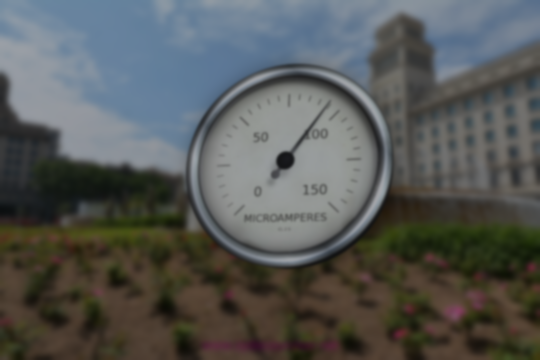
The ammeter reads **95** µA
